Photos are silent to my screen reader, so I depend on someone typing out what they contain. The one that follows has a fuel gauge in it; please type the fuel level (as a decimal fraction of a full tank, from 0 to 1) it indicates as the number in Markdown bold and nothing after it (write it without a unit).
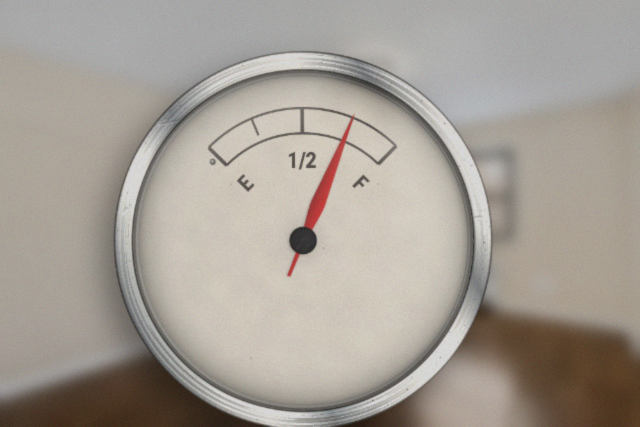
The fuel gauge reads **0.75**
